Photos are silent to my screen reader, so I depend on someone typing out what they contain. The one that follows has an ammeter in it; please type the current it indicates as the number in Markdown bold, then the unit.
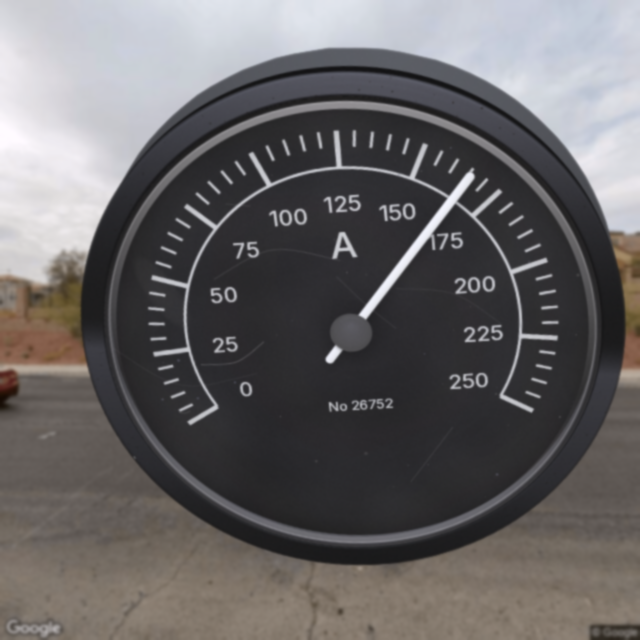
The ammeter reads **165** A
